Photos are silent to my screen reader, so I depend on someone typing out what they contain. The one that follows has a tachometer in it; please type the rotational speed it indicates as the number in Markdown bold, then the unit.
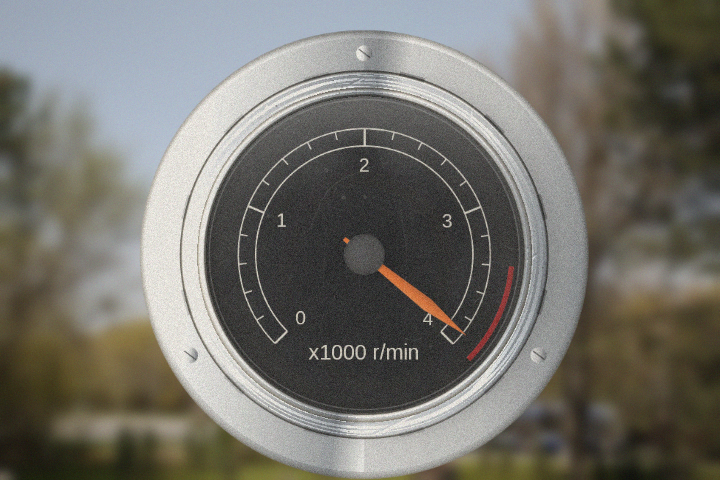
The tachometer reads **3900** rpm
